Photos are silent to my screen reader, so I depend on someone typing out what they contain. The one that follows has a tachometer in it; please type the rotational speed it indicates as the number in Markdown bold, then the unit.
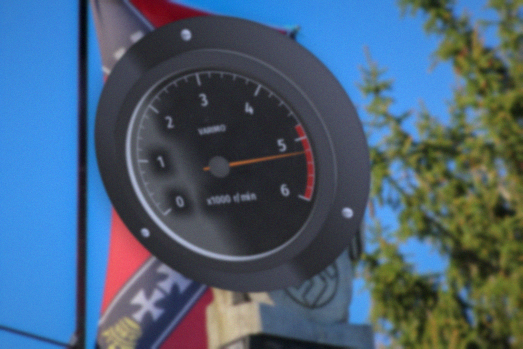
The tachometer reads **5200** rpm
